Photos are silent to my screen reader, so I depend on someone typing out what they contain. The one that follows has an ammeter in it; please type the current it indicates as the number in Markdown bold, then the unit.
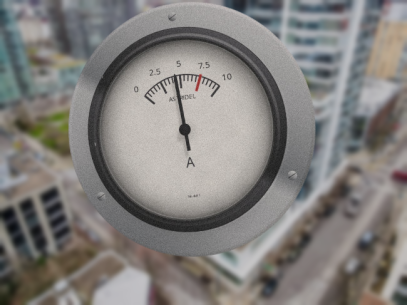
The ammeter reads **4.5** A
